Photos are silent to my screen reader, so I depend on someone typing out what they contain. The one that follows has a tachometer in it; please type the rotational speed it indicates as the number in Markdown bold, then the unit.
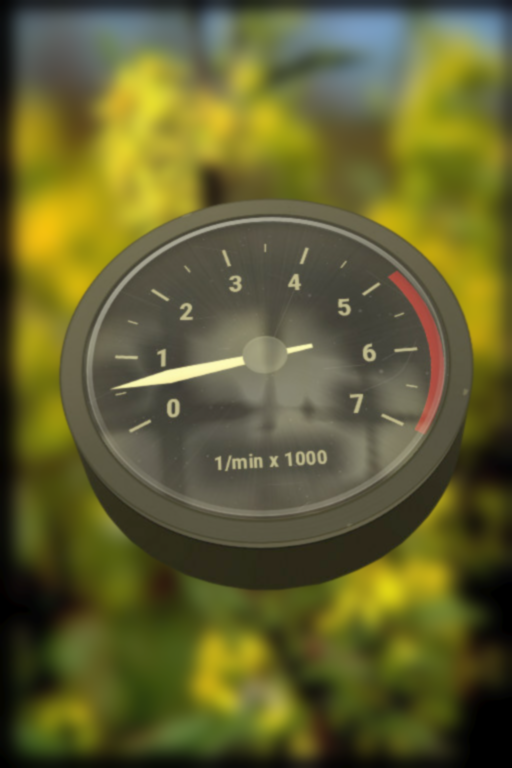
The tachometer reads **500** rpm
